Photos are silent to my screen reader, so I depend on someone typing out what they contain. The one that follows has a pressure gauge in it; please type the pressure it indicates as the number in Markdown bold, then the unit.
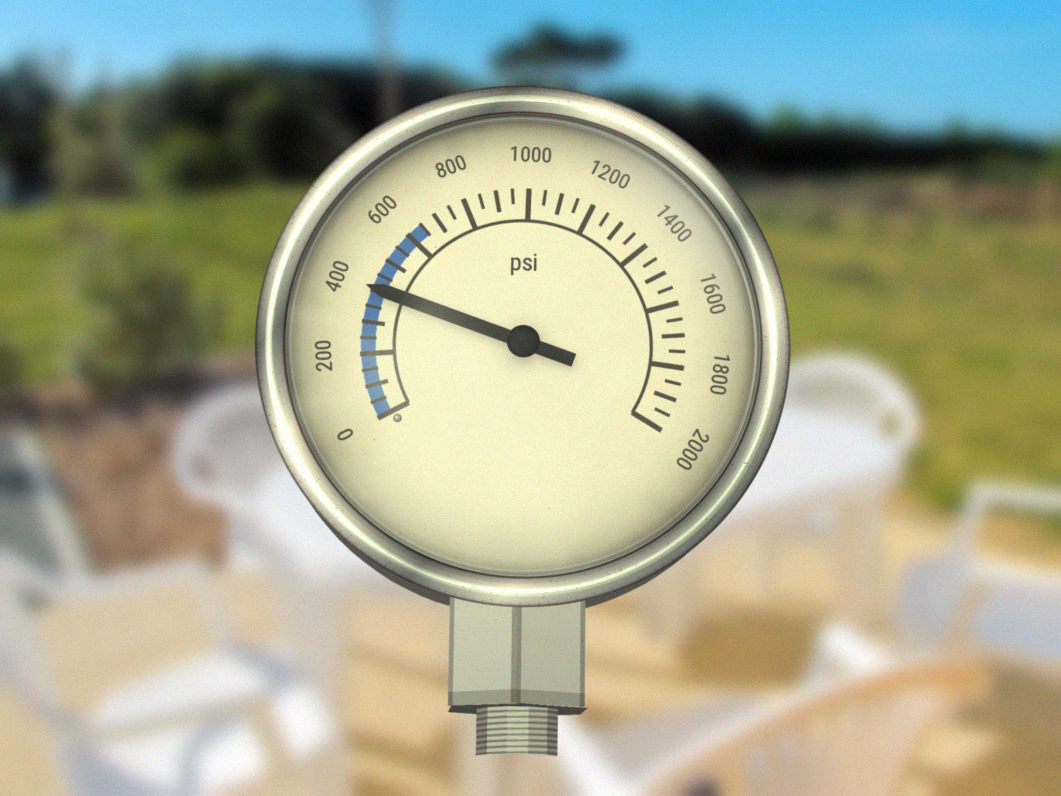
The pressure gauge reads **400** psi
